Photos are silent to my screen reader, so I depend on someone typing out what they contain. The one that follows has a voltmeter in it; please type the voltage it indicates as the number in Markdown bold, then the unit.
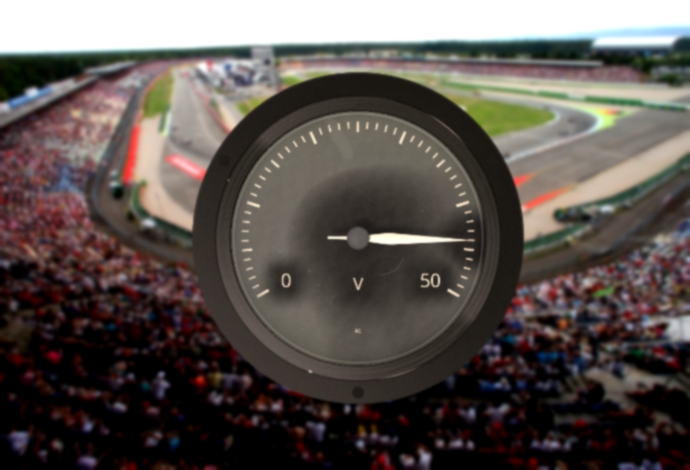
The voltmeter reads **44** V
